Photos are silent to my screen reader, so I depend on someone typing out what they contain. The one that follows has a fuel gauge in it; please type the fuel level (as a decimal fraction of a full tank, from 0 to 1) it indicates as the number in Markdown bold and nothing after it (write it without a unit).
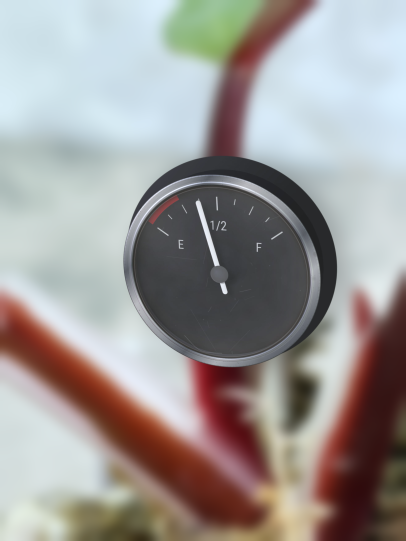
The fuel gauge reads **0.375**
